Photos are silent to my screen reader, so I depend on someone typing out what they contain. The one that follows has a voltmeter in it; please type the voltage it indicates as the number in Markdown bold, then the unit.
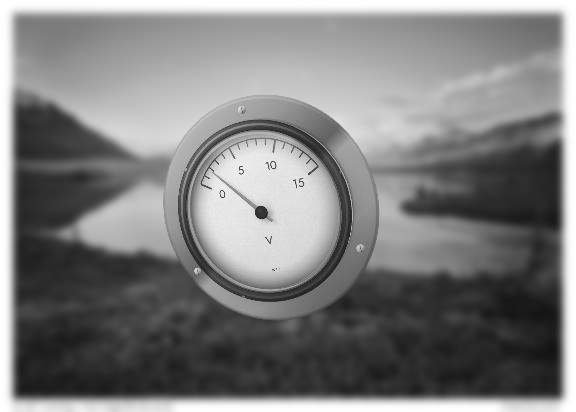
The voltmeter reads **2** V
